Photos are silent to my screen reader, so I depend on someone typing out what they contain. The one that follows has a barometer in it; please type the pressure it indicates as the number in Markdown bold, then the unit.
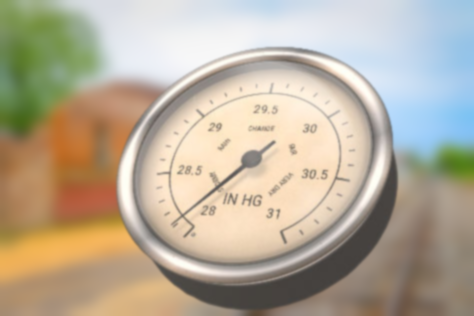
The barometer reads **28.1** inHg
